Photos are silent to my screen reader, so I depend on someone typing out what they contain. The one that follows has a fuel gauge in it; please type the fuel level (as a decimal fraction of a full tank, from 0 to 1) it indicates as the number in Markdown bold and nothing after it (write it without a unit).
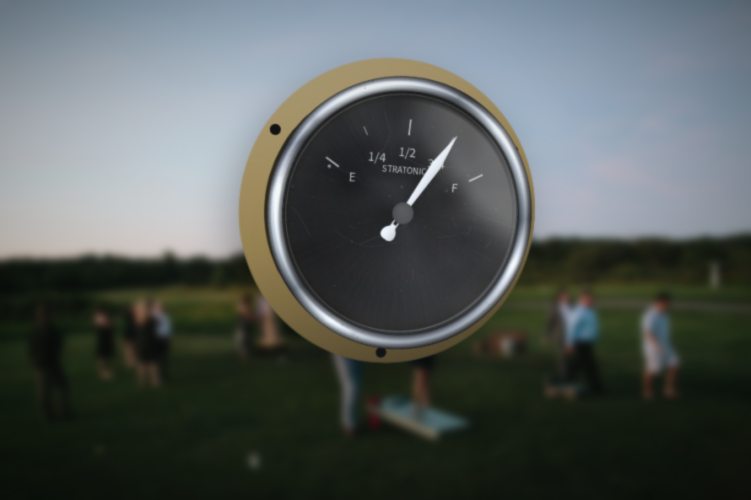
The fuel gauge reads **0.75**
